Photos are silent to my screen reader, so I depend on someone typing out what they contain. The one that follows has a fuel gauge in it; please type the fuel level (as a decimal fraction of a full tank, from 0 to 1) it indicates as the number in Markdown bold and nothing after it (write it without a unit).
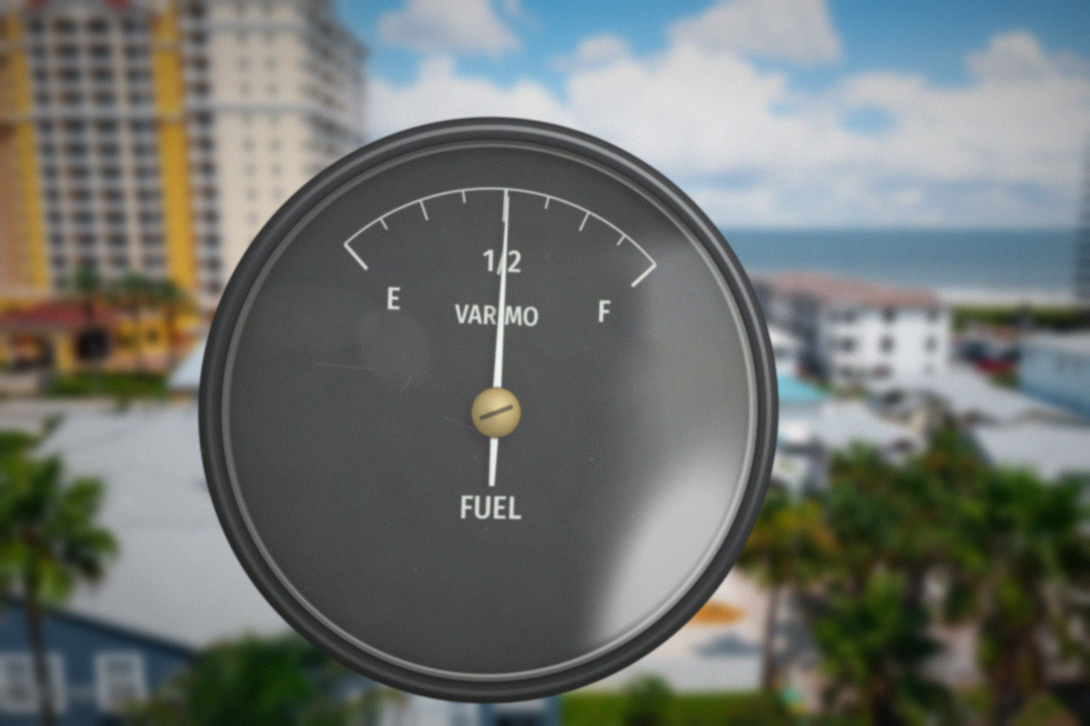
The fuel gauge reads **0.5**
